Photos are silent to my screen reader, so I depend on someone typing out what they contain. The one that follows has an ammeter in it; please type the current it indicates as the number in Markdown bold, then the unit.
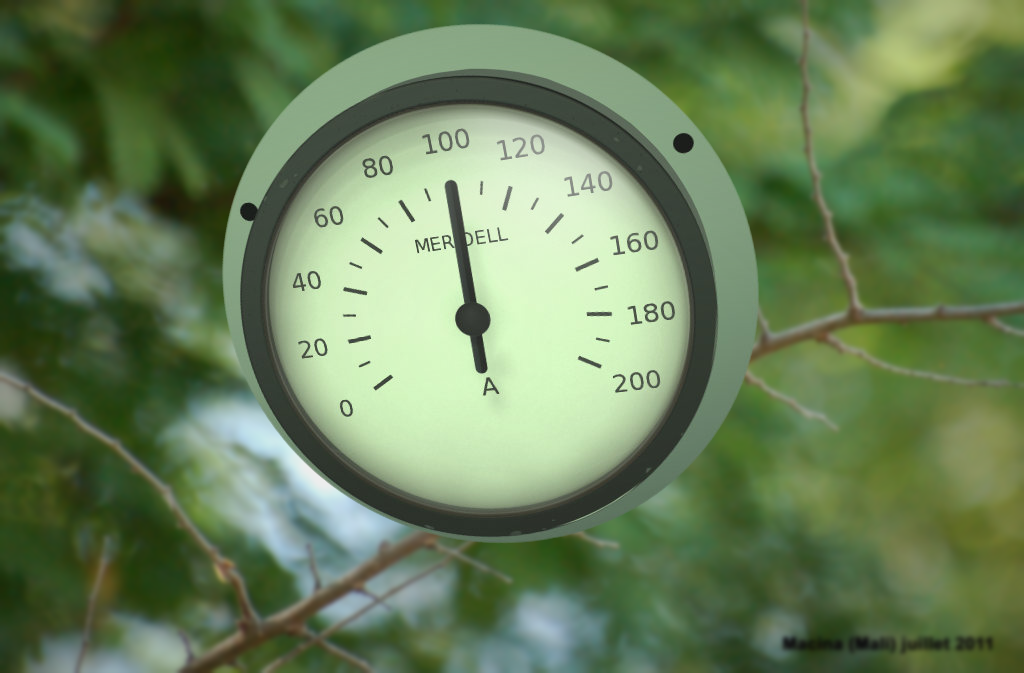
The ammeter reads **100** A
